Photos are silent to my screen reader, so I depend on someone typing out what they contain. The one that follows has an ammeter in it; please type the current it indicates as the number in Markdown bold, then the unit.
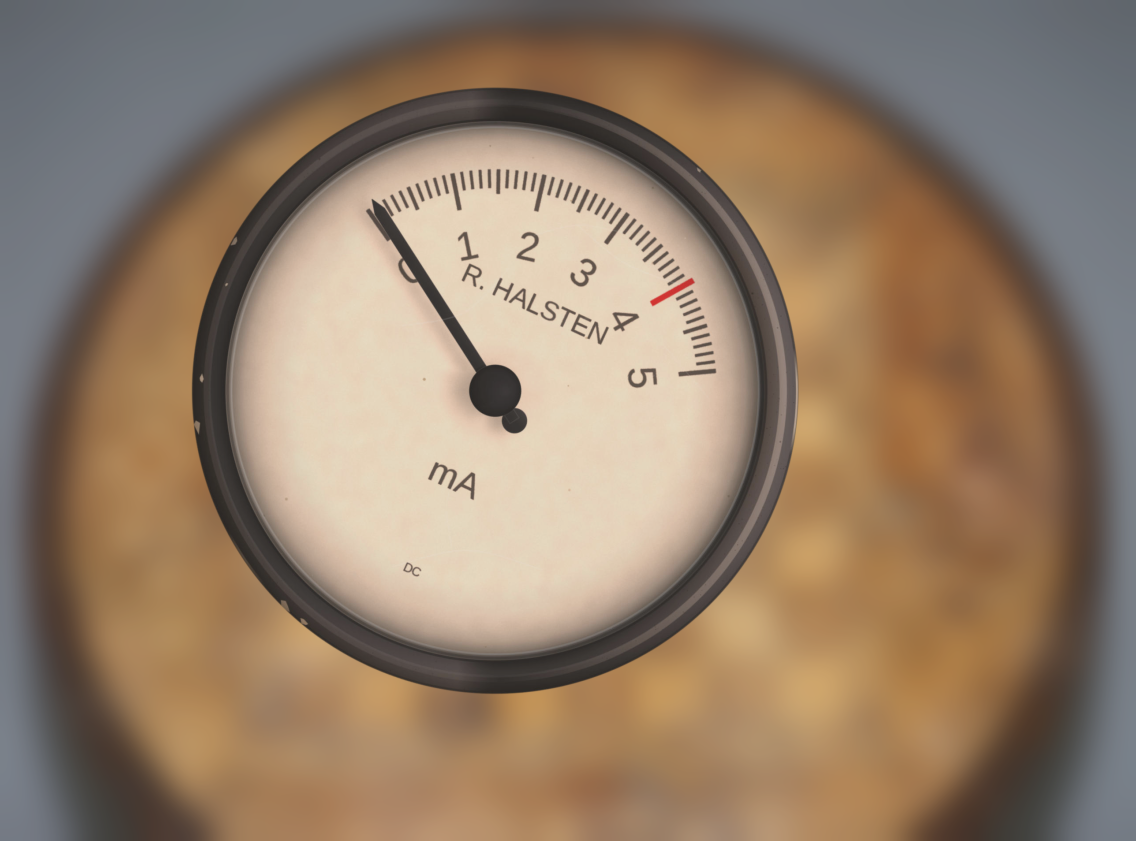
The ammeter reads **0.1** mA
